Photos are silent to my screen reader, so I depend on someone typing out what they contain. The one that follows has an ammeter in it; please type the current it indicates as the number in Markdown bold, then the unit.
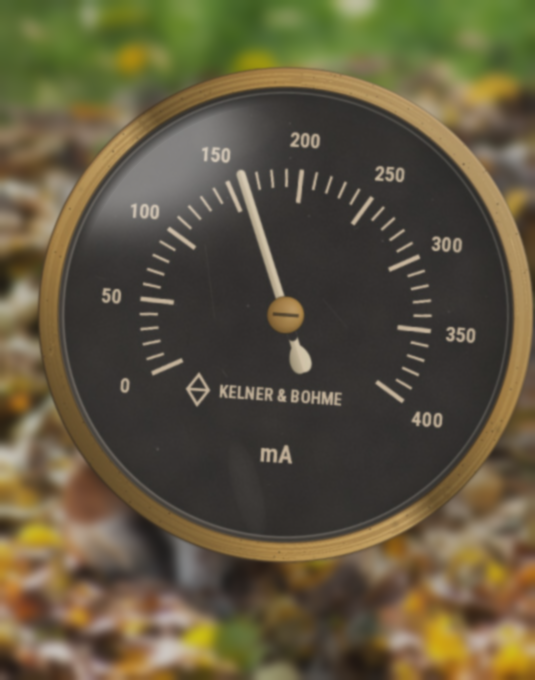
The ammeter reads **160** mA
